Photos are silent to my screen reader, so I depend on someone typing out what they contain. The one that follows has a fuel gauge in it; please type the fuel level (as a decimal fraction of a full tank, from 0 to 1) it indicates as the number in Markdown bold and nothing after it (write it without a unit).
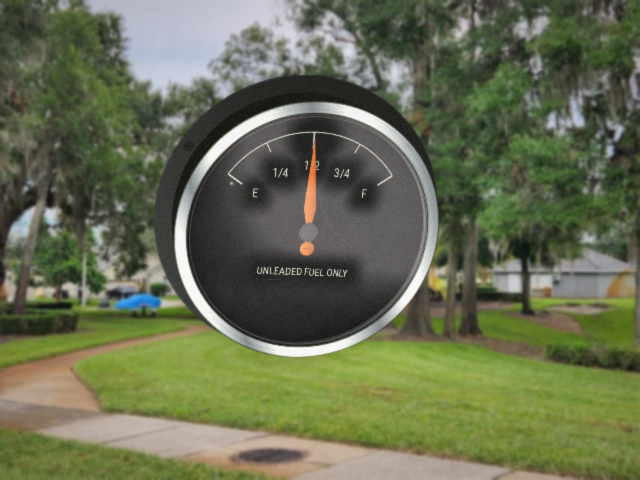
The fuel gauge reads **0.5**
